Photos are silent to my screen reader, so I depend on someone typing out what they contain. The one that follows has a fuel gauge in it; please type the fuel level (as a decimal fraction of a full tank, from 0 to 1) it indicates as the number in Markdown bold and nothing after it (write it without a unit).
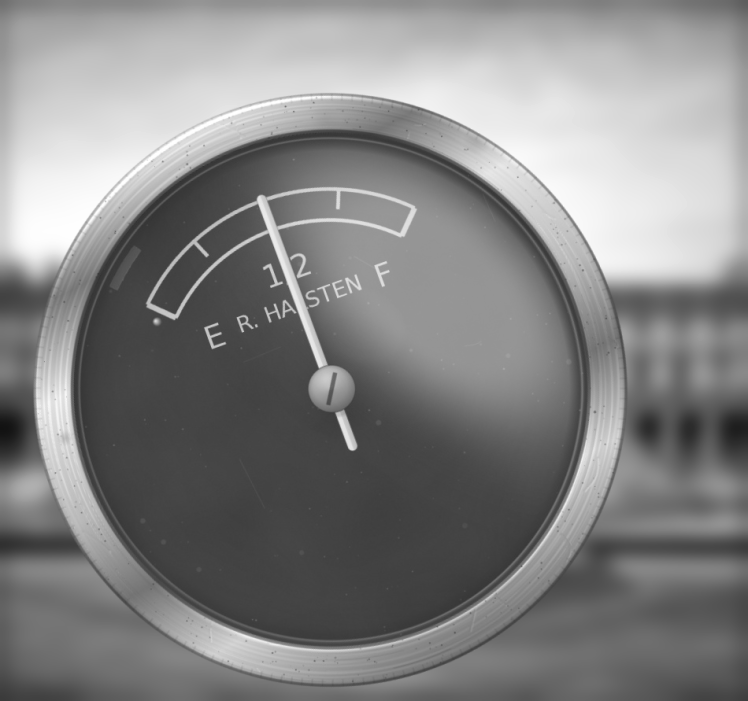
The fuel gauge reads **0.5**
